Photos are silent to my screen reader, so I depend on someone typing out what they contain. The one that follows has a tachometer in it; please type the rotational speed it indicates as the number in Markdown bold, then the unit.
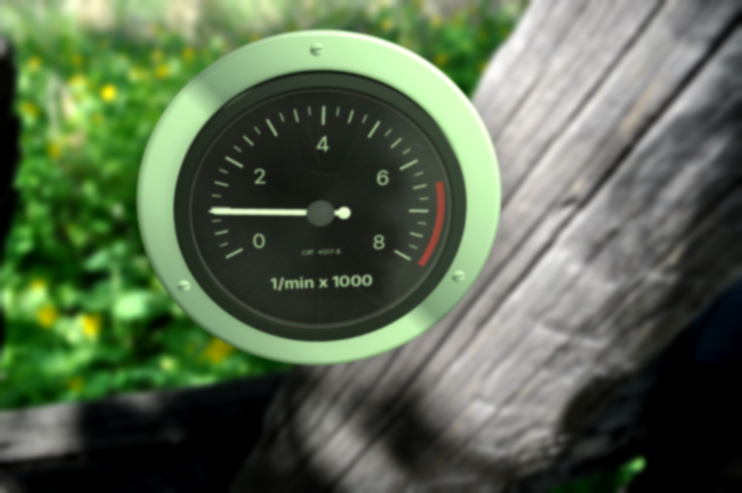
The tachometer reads **1000** rpm
